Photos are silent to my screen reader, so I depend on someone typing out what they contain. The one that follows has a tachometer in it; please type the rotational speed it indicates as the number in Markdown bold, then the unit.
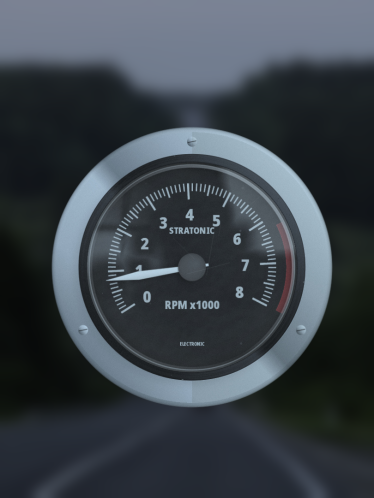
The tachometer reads **800** rpm
